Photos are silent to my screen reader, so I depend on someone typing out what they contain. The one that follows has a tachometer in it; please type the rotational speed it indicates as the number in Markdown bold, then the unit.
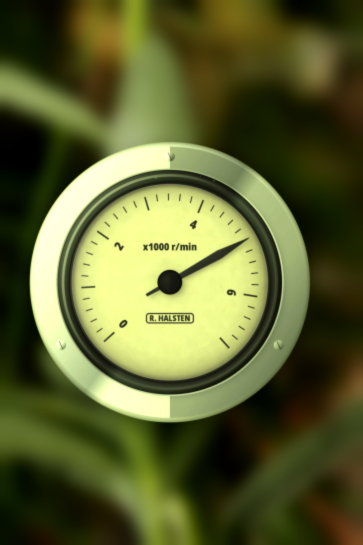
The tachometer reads **5000** rpm
